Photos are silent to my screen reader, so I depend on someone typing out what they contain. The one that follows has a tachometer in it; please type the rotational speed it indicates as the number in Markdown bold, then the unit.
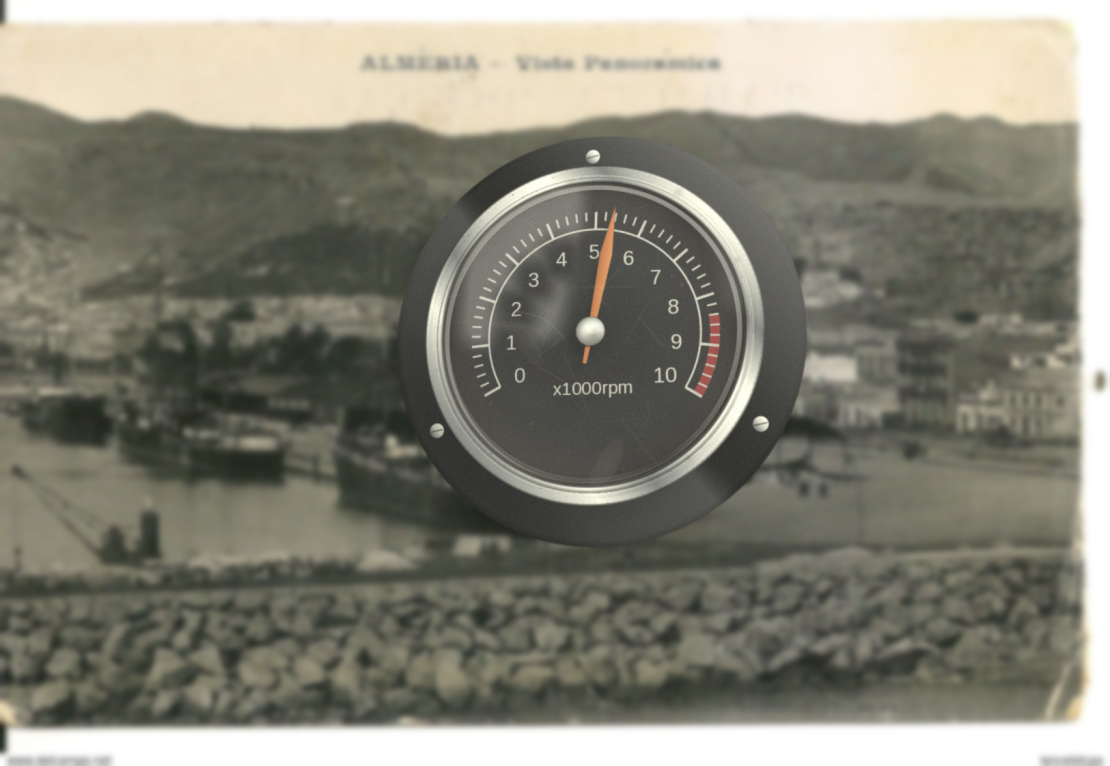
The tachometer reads **5400** rpm
